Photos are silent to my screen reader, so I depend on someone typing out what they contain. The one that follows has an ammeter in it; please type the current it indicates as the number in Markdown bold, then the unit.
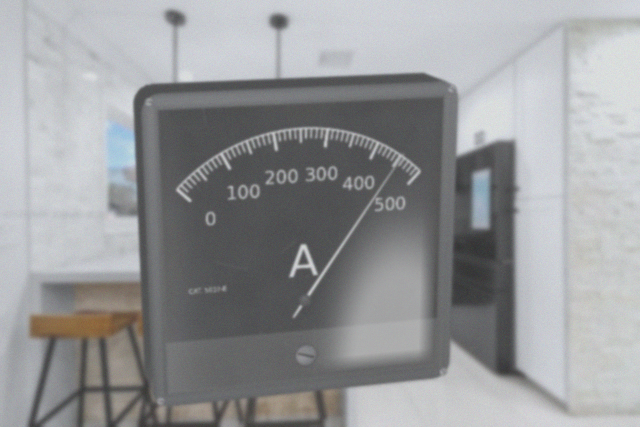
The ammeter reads **450** A
